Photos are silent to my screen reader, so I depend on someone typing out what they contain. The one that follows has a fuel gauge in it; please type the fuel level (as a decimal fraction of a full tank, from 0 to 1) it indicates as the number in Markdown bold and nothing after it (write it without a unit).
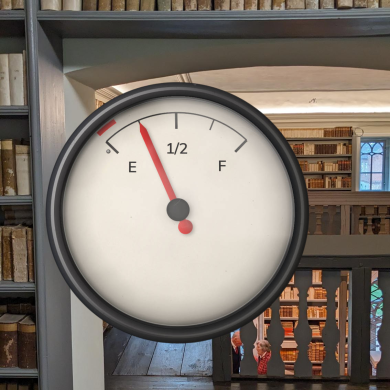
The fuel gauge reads **0.25**
